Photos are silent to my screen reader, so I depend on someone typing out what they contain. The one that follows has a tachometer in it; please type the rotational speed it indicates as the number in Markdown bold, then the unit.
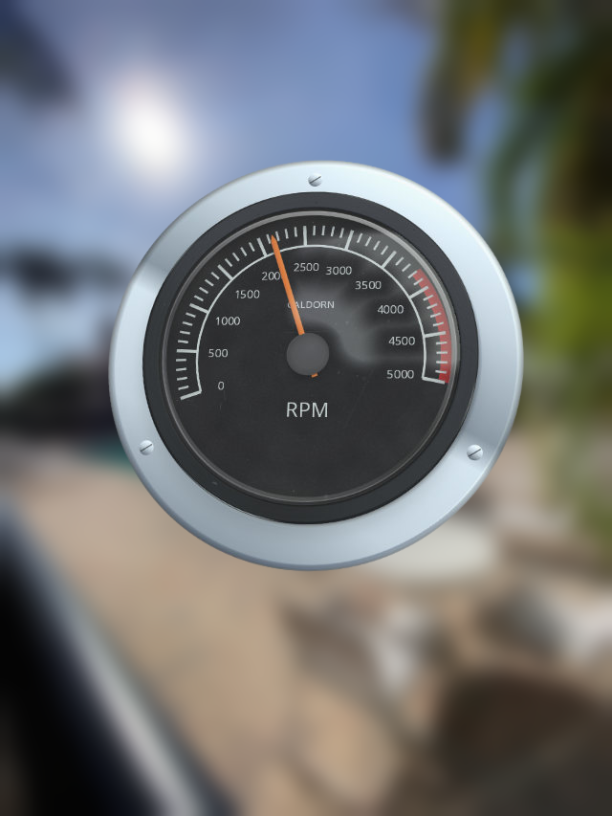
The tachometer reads **2150** rpm
